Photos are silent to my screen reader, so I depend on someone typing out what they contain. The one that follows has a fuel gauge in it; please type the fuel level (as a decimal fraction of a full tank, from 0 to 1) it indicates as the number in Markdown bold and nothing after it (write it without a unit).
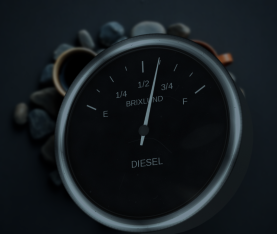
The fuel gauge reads **0.625**
